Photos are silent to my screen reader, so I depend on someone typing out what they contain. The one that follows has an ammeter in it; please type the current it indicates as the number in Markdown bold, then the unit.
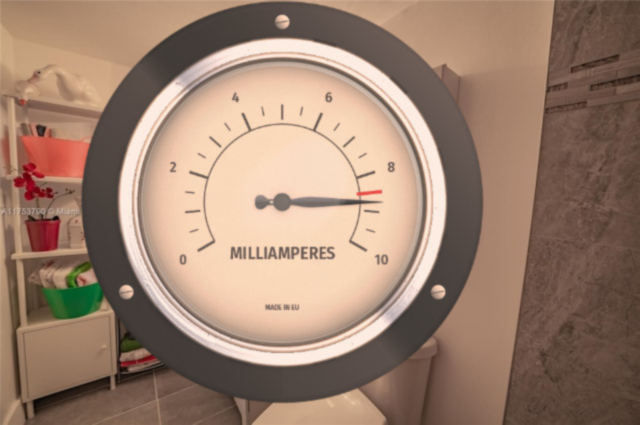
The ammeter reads **8.75** mA
